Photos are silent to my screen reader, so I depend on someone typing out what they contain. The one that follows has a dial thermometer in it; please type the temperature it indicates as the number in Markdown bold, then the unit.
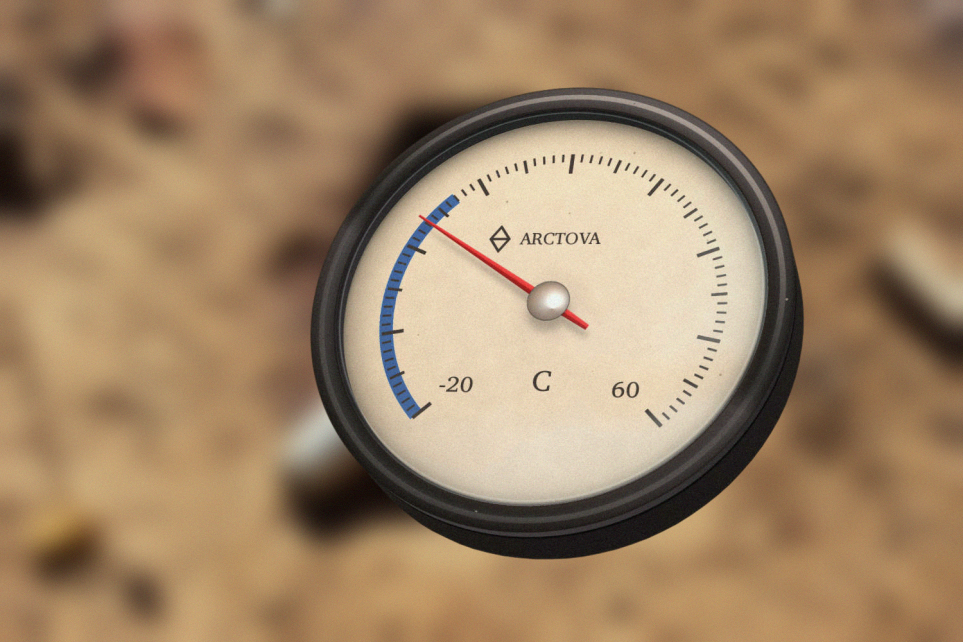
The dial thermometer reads **3** °C
